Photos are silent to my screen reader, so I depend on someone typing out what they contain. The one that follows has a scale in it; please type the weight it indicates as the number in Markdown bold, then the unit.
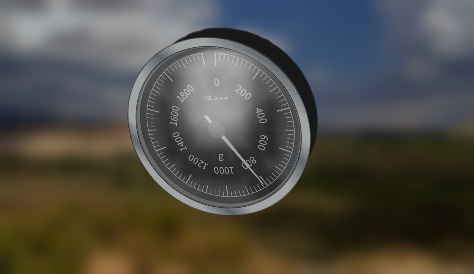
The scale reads **800** g
